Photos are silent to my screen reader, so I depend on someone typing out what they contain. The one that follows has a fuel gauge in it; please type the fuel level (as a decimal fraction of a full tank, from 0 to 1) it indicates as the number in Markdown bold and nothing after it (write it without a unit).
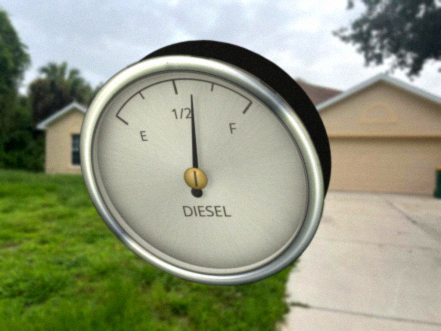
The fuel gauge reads **0.625**
